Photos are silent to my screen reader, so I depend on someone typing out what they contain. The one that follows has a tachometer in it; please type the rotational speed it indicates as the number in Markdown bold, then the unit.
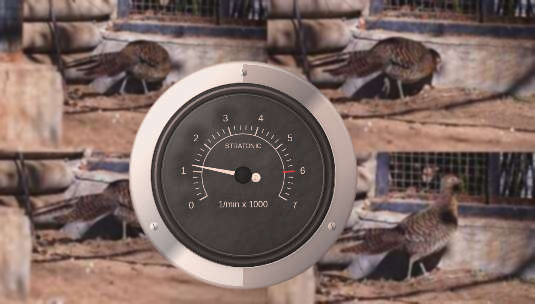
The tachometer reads **1200** rpm
